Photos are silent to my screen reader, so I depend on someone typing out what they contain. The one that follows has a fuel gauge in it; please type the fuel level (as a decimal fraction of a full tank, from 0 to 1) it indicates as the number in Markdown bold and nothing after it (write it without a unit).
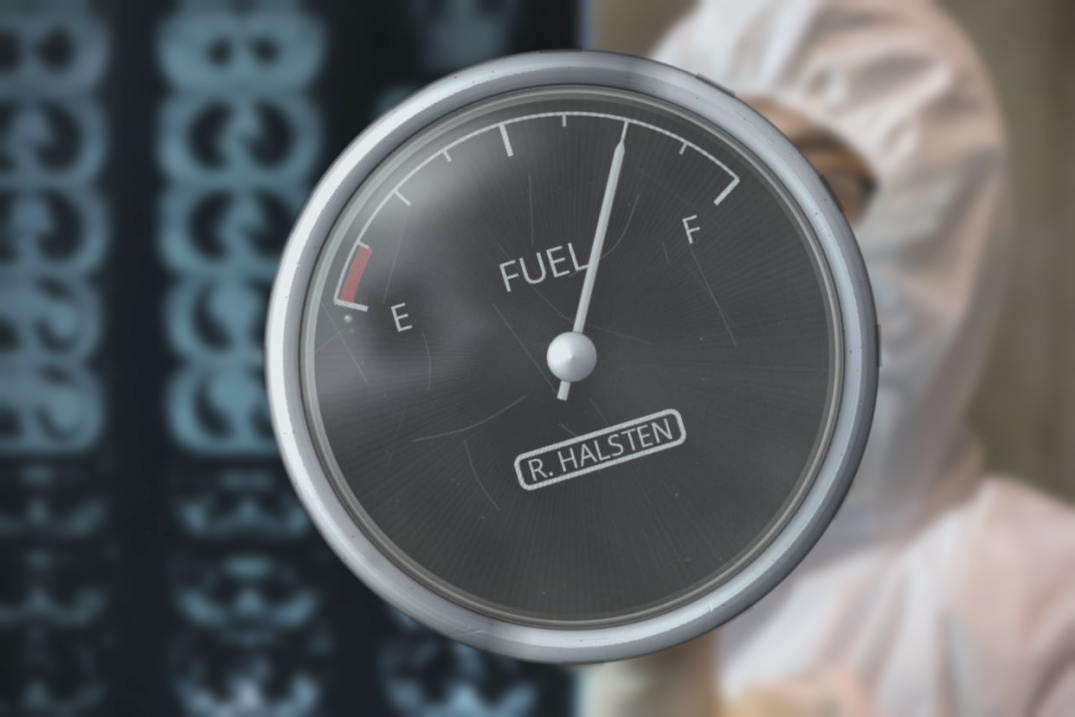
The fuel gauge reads **0.75**
